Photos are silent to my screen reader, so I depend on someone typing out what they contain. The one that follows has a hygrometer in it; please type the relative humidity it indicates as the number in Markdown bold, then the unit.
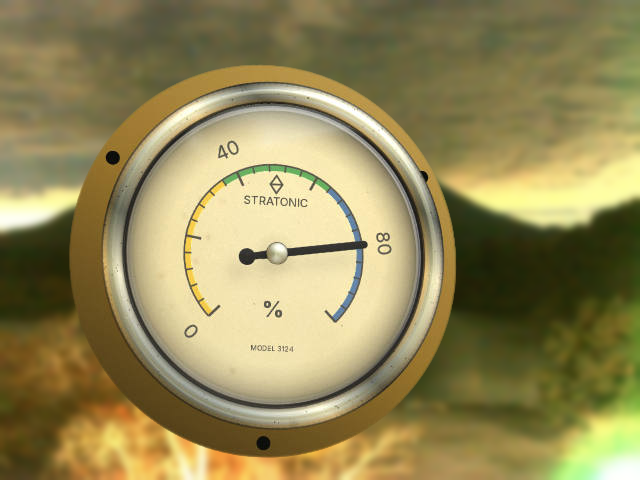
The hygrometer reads **80** %
